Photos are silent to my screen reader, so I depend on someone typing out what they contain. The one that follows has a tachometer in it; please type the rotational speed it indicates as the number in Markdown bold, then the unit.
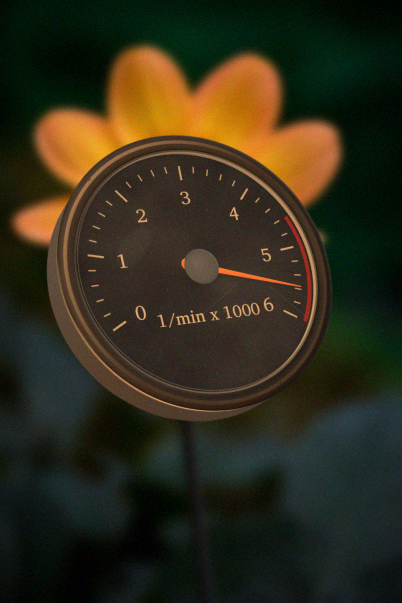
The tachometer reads **5600** rpm
